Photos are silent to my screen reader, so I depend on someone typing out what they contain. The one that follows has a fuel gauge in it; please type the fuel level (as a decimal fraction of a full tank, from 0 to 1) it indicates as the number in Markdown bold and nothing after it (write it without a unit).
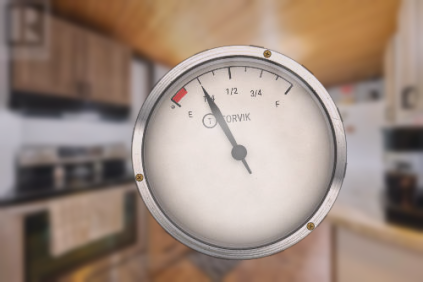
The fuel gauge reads **0.25**
